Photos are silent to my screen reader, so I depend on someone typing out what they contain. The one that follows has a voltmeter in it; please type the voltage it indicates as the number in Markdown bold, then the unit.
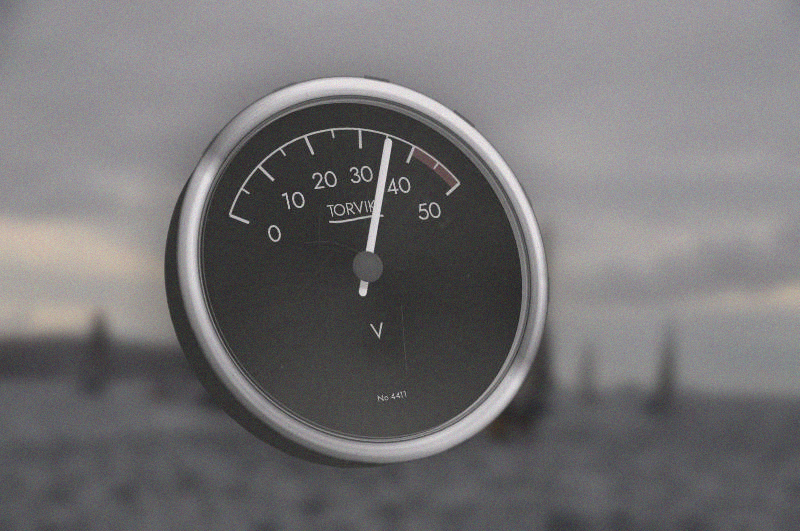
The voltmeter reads **35** V
